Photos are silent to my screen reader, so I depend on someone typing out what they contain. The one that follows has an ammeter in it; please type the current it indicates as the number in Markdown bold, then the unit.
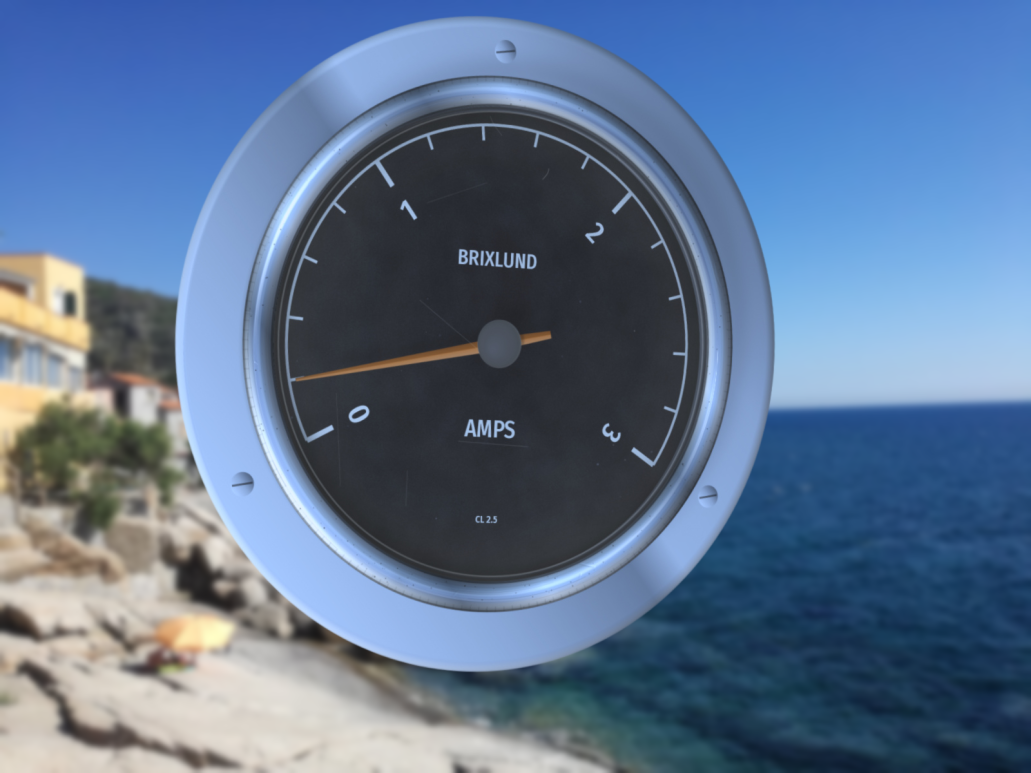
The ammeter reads **0.2** A
